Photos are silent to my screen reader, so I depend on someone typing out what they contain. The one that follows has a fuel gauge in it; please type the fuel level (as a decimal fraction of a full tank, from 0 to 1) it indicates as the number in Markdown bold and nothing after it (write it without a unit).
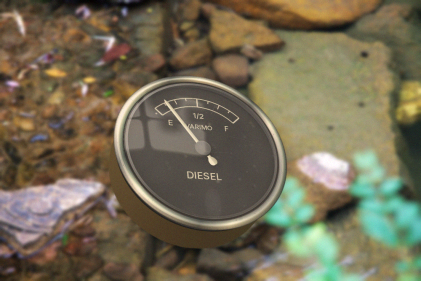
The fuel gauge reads **0.125**
